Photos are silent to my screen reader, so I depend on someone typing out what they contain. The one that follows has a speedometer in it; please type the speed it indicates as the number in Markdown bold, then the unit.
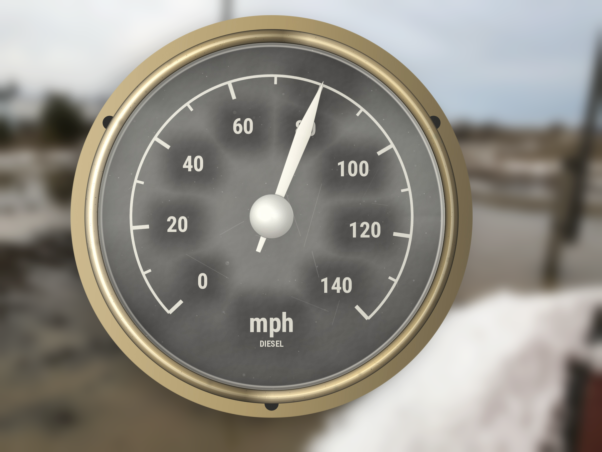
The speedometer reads **80** mph
